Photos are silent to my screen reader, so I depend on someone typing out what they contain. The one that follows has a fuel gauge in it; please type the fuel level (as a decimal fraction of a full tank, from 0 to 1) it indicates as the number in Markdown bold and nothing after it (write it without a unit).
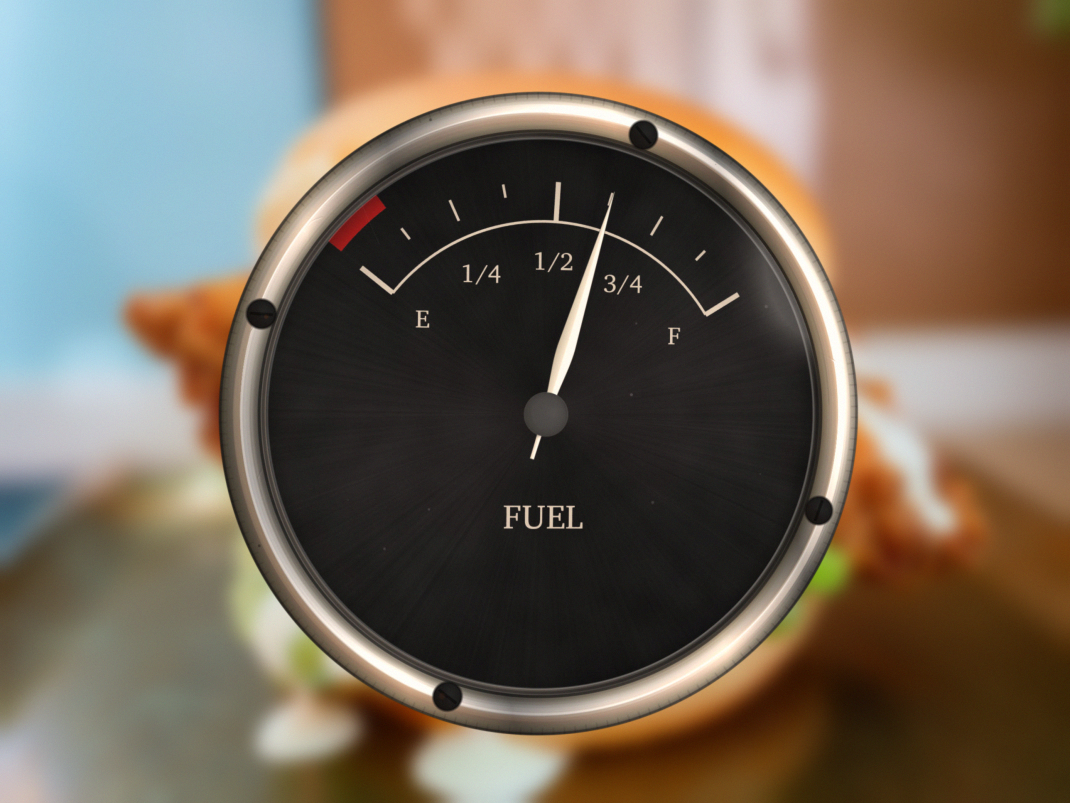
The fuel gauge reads **0.625**
